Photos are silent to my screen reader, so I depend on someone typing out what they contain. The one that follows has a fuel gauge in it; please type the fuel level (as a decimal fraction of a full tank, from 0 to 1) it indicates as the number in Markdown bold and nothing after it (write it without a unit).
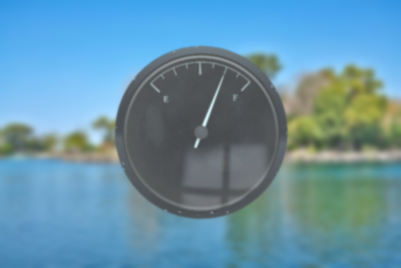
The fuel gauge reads **0.75**
